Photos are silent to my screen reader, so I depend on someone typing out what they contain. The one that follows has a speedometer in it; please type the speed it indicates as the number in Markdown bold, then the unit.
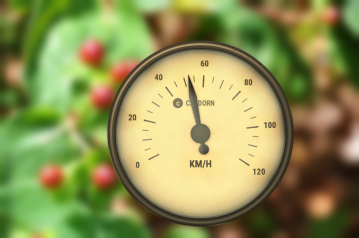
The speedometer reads **52.5** km/h
